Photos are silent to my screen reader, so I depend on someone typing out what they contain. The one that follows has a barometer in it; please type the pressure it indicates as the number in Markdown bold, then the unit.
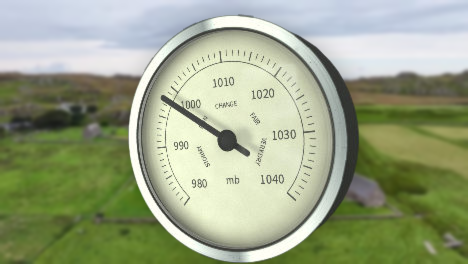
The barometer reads **998** mbar
